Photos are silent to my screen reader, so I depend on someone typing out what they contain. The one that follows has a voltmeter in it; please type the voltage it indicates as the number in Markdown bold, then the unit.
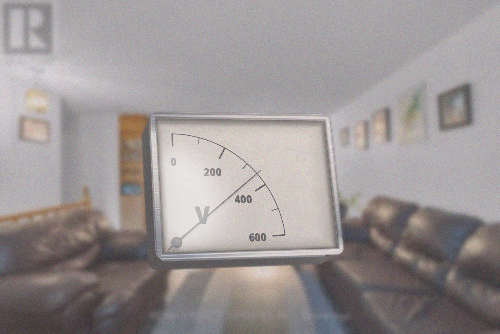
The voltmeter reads **350** V
